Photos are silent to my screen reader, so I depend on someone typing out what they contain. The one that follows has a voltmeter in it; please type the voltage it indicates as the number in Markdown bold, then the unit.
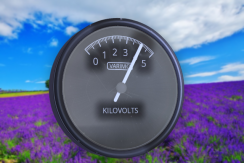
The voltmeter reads **4** kV
